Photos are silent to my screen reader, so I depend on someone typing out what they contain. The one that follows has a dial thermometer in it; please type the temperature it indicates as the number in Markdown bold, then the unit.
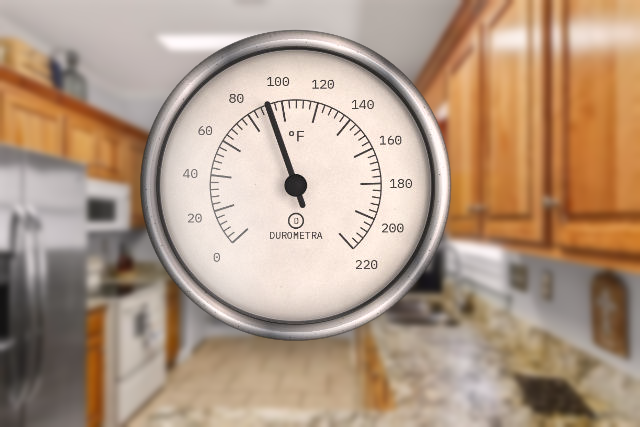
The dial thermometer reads **92** °F
